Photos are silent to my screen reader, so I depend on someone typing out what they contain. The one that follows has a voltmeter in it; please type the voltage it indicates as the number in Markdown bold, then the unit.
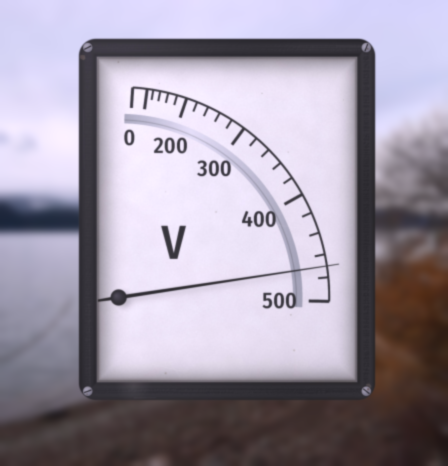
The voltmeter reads **470** V
